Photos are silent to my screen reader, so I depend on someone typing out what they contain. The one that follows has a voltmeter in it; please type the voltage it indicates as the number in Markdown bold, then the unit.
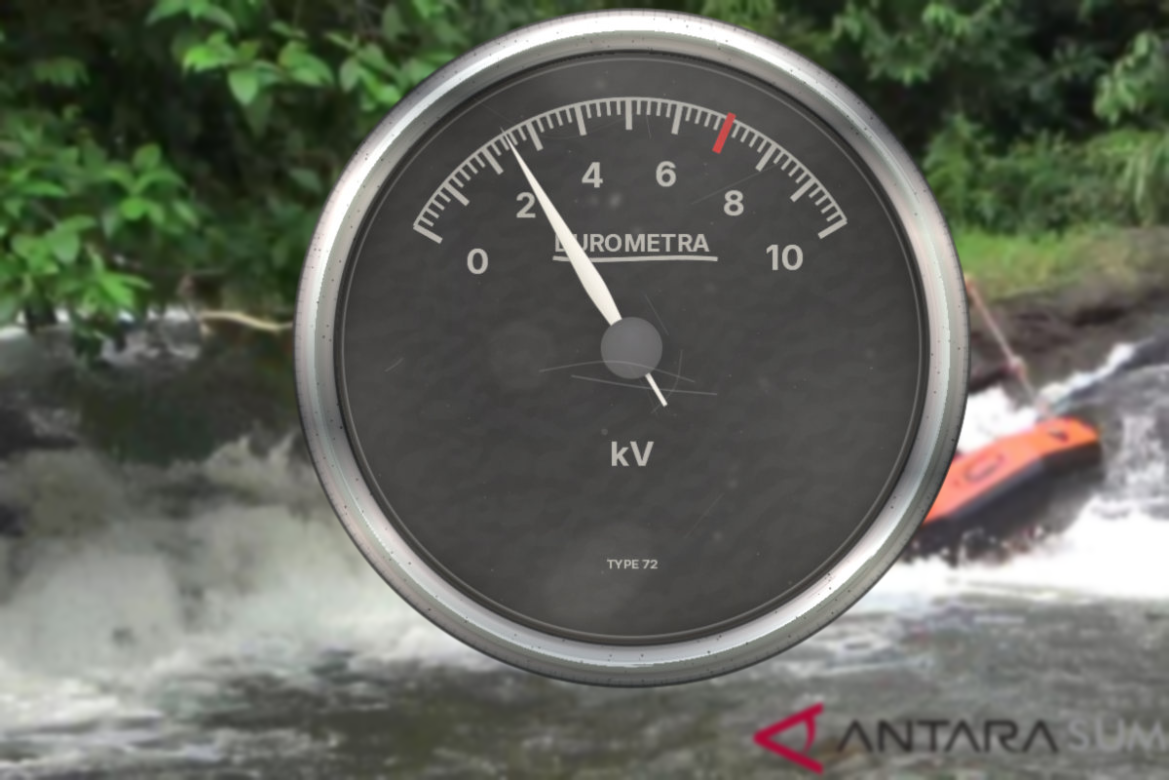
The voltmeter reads **2.5** kV
